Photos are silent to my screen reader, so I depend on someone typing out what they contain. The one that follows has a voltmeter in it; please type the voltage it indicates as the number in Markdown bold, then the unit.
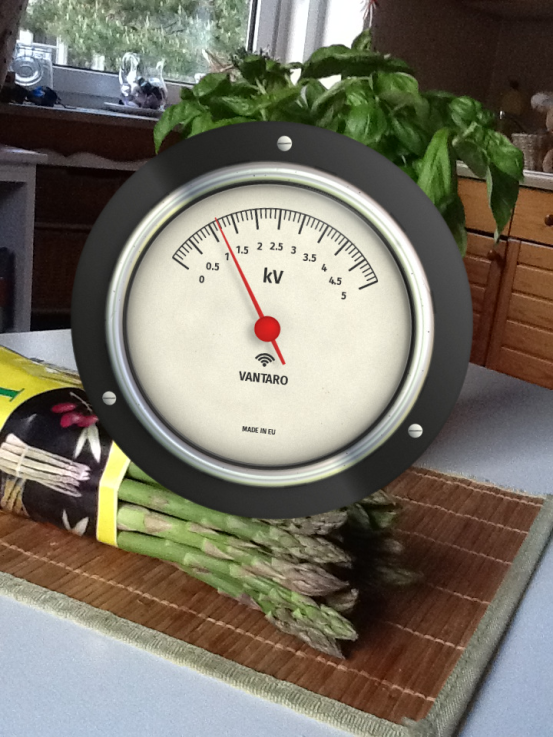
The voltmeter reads **1.2** kV
